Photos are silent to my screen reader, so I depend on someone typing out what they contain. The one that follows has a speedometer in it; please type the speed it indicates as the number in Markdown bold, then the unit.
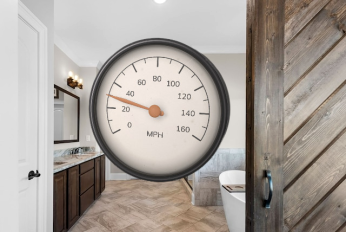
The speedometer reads **30** mph
